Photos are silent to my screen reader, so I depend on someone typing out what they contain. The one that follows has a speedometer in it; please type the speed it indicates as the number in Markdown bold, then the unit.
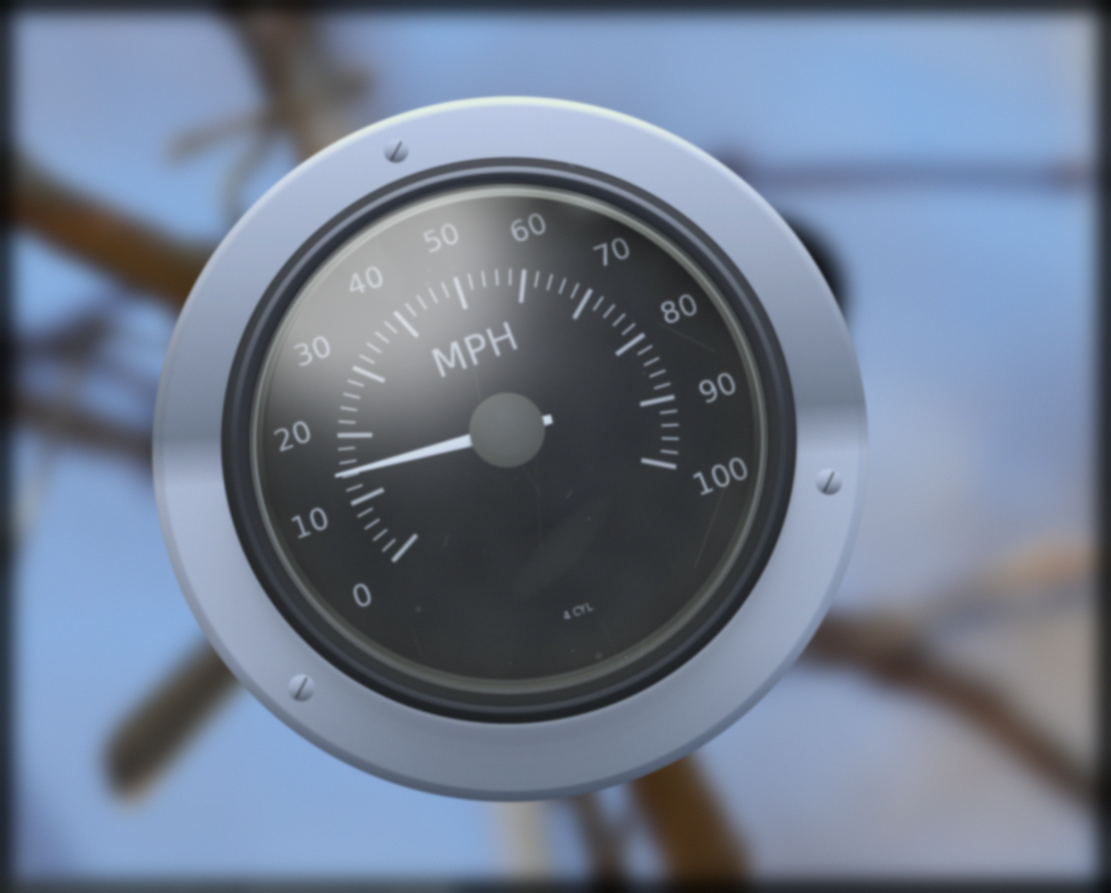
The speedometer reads **14** mph
